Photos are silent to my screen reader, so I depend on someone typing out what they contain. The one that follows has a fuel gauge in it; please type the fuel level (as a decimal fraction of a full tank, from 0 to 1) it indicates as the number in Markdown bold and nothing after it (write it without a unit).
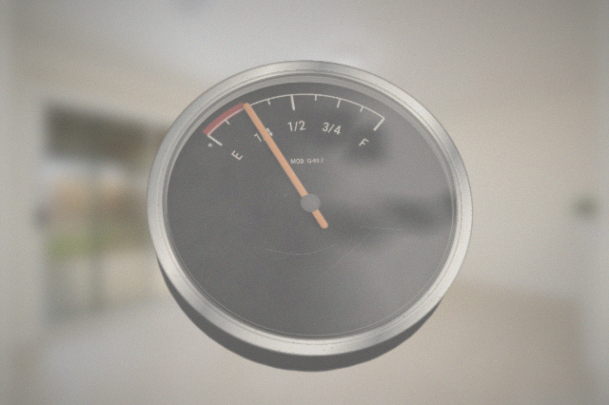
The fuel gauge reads **0.25**
